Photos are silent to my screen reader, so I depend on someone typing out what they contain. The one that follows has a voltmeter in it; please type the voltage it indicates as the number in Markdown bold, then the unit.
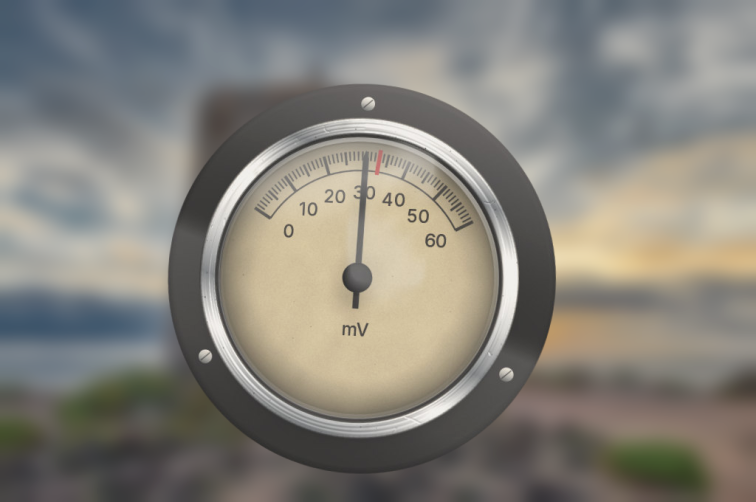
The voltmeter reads **30** mV
